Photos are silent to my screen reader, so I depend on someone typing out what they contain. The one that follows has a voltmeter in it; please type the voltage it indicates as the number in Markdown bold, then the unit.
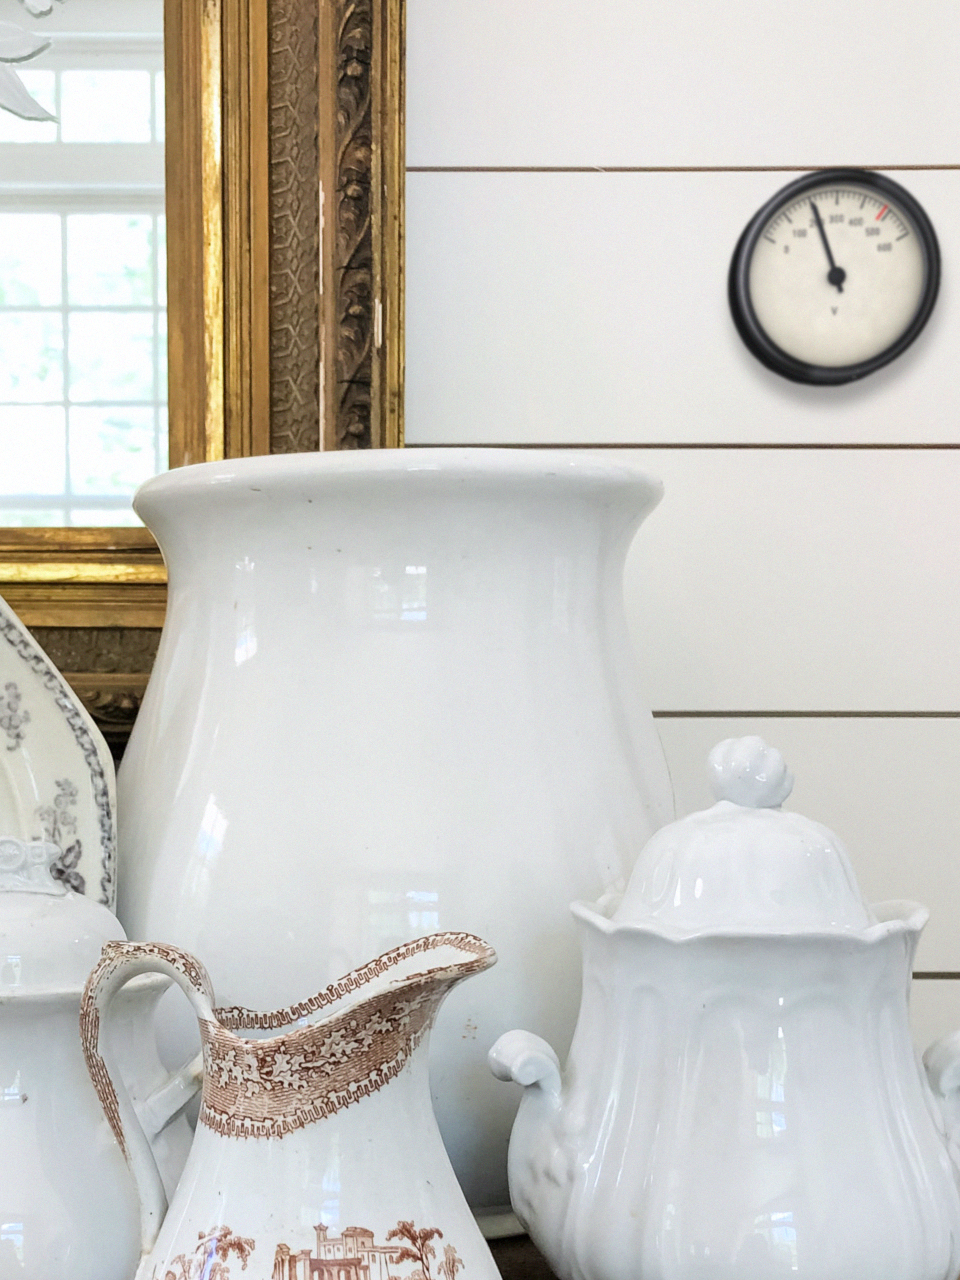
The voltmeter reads **200** V
